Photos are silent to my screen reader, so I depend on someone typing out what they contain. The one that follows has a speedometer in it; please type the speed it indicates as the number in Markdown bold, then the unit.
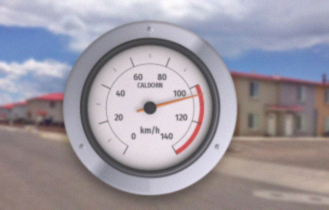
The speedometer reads **105** km/h
